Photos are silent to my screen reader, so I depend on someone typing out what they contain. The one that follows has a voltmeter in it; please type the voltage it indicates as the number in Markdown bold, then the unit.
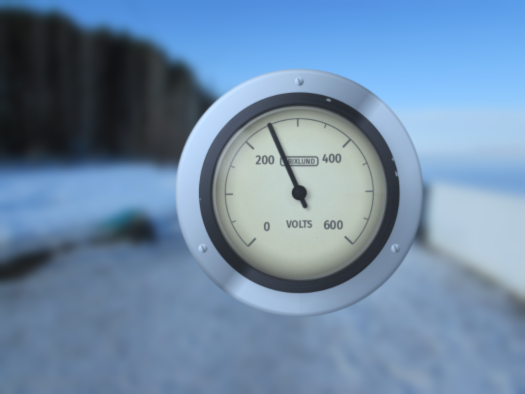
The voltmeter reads **250** V
